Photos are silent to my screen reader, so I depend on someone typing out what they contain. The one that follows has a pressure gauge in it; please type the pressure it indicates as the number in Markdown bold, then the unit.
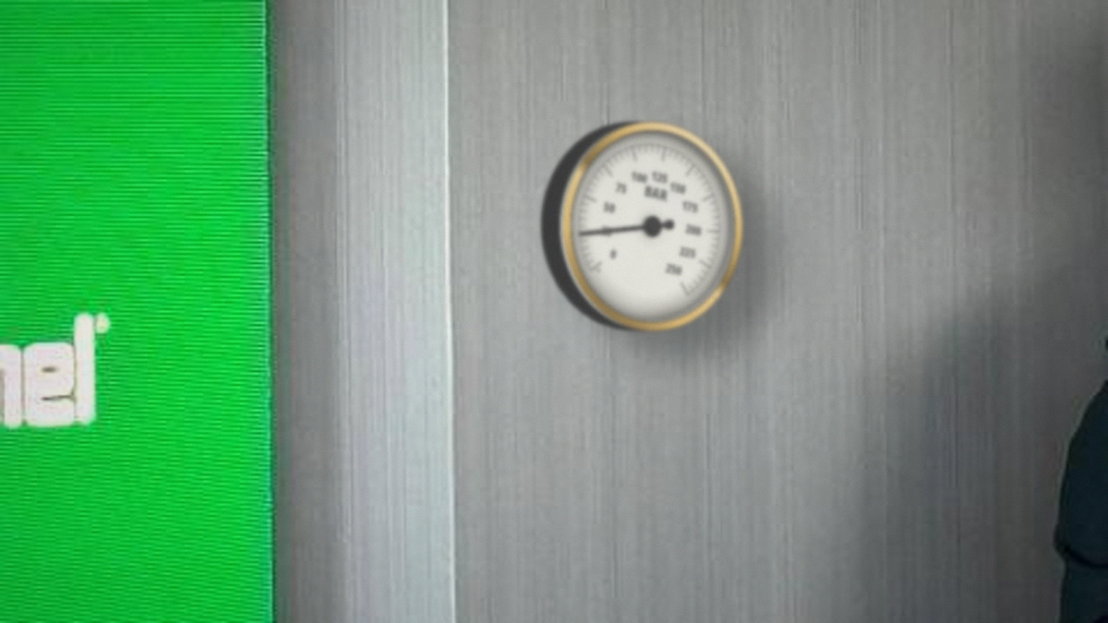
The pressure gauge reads **25** bar
